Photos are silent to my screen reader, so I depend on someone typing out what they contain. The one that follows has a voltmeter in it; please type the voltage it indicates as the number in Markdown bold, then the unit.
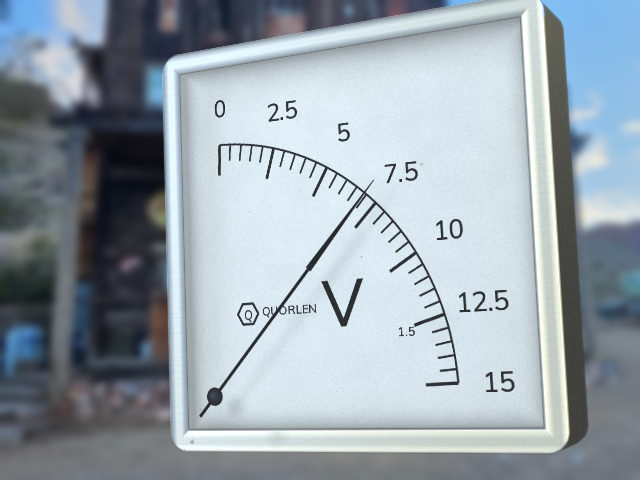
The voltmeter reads **7** V
